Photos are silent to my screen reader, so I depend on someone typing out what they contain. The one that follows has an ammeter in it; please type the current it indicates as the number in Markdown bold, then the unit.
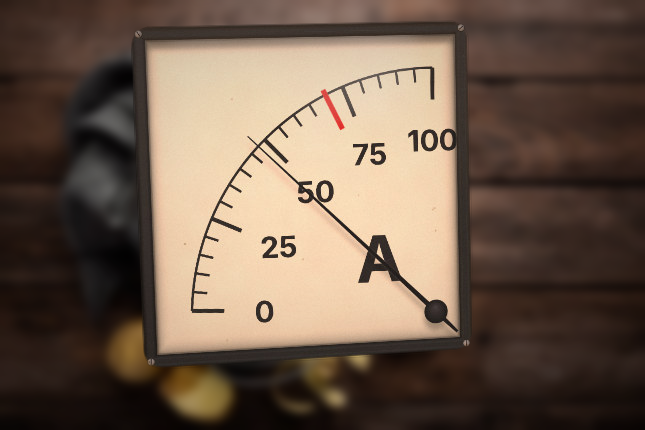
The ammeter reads **47.5** A
